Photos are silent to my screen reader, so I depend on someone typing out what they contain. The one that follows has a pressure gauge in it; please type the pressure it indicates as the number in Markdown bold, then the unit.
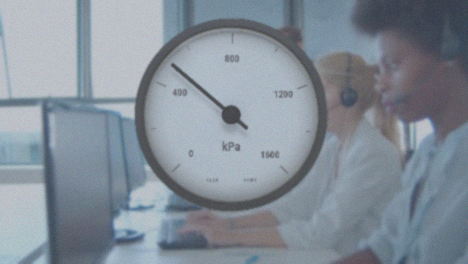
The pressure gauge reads **500** kPa
